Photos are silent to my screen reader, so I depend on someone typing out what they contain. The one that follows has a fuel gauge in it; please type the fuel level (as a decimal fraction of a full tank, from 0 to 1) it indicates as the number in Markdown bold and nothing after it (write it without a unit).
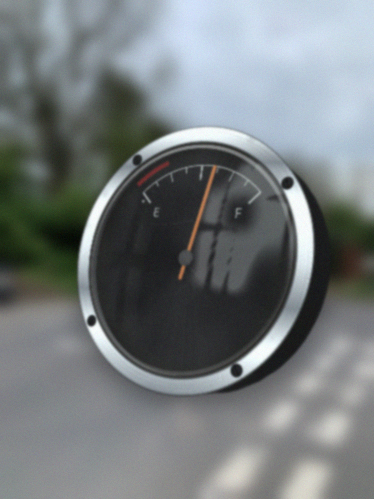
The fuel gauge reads **0.625**
